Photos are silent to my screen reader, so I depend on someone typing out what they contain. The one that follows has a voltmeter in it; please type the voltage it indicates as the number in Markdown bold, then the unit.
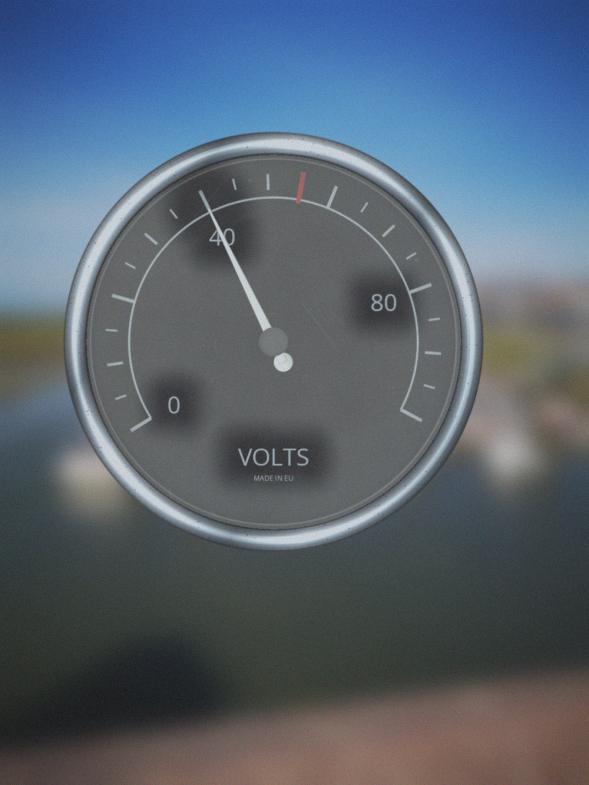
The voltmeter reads **40** V
